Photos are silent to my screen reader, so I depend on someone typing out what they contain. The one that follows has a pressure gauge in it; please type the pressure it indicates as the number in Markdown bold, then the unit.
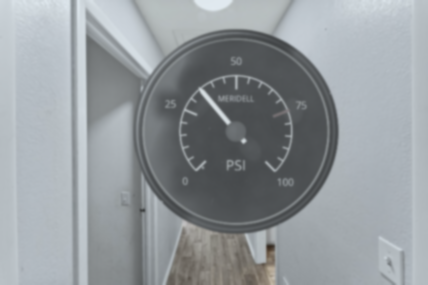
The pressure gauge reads **35** psi
